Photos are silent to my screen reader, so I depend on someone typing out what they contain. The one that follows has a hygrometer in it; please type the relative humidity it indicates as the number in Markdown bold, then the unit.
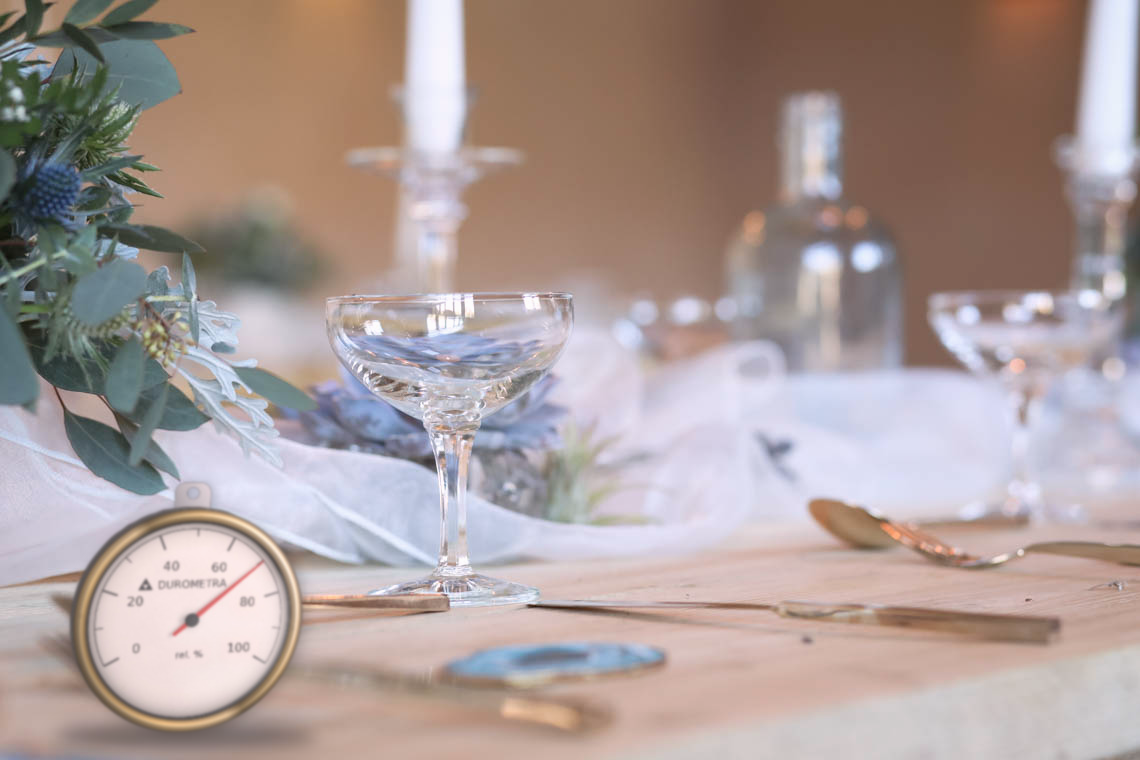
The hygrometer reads **70** %
